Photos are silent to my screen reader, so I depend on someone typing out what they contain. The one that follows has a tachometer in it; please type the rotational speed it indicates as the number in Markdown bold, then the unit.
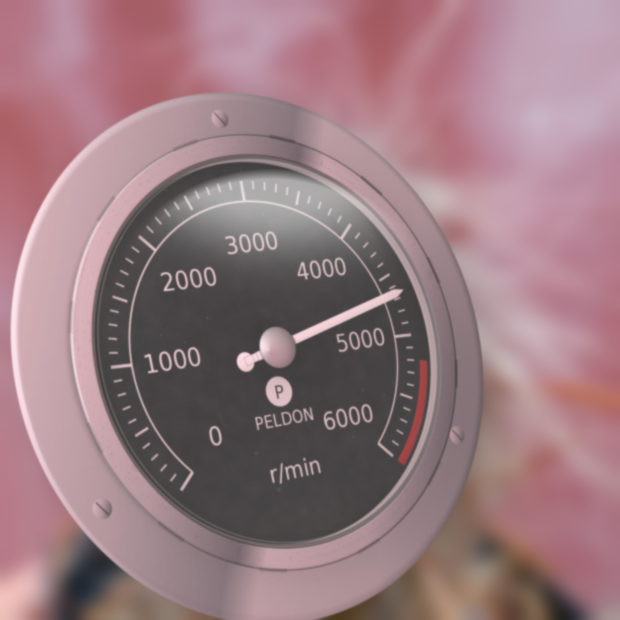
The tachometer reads **4650** rpm
